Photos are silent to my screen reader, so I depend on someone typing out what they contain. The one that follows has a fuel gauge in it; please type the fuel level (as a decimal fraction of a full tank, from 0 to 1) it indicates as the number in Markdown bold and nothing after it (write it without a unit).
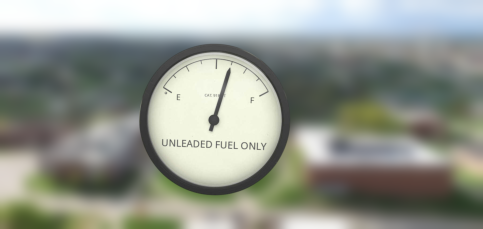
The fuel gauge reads **0.625**
